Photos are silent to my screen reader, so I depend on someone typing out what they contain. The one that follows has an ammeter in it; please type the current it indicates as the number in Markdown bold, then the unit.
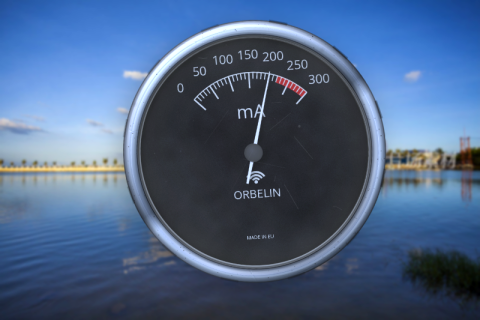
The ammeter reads **200** mA
